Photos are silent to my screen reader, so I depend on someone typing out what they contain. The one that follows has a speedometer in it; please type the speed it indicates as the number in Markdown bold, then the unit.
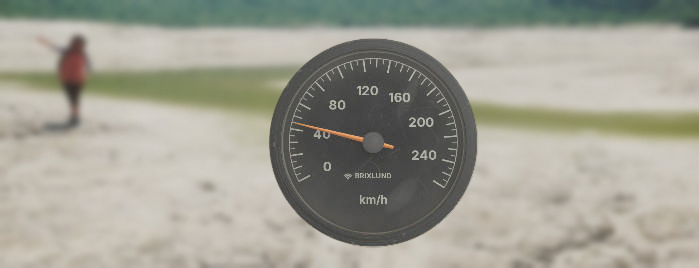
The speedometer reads **45** km/h
